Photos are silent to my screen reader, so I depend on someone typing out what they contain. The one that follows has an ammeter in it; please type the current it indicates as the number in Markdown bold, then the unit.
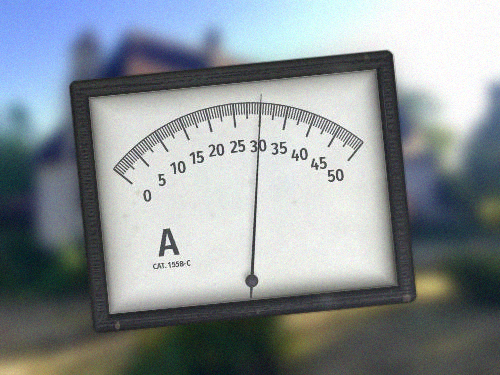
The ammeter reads **30** A
